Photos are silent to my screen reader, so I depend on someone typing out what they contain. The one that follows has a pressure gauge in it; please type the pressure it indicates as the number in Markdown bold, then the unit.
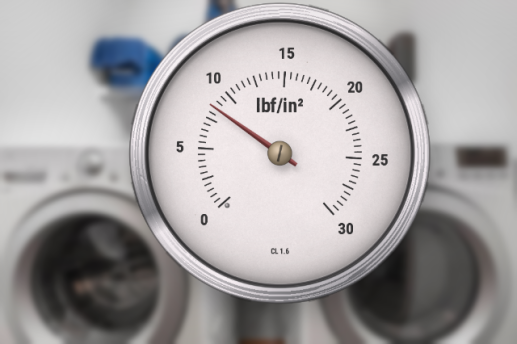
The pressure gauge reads **8.5** psi
